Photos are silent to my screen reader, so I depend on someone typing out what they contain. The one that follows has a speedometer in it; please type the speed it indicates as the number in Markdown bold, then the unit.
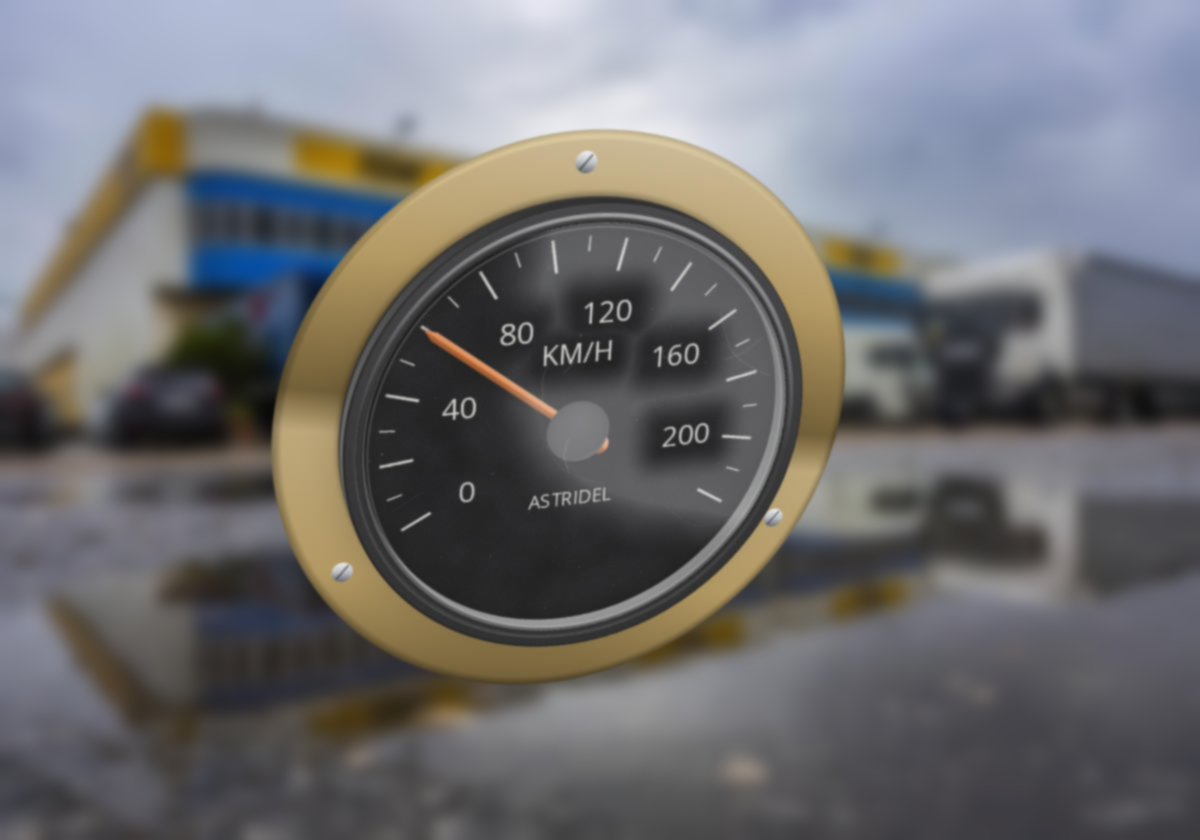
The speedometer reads **60** km/h
